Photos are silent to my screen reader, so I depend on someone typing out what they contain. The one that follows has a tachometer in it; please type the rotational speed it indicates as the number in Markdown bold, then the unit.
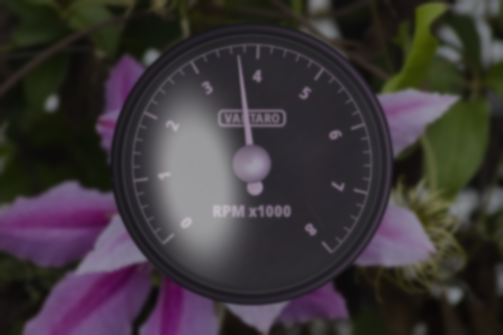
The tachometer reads **3700** rpm
